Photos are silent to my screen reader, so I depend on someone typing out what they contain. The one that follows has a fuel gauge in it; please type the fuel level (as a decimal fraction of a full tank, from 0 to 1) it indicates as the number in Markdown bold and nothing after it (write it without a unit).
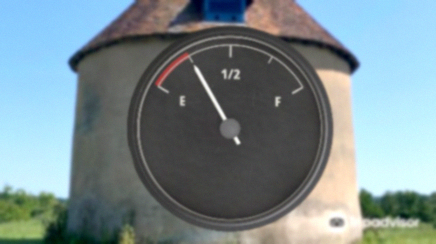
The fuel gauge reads **0.25**
